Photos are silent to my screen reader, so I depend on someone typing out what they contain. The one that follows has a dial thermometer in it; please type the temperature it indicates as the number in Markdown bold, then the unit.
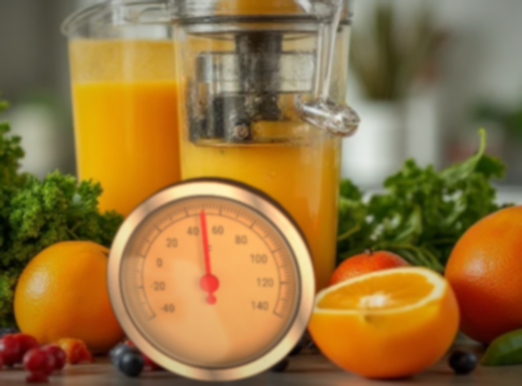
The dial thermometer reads **50** °F
